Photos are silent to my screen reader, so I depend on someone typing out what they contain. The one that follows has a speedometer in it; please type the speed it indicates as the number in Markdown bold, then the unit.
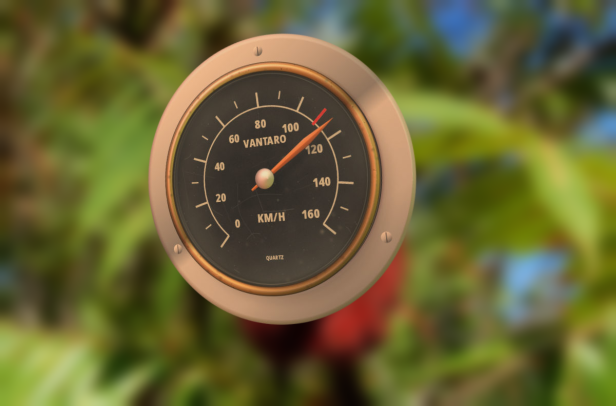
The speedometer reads **115** km/h
